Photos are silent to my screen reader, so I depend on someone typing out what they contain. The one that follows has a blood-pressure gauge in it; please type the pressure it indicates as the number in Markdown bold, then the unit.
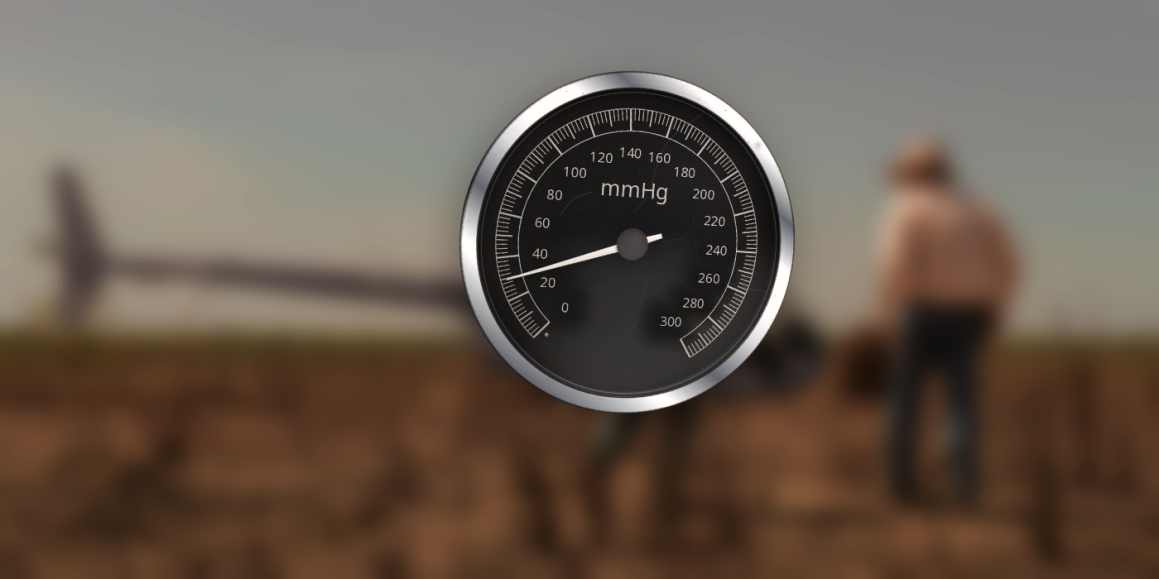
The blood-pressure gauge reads **30** mmHg
